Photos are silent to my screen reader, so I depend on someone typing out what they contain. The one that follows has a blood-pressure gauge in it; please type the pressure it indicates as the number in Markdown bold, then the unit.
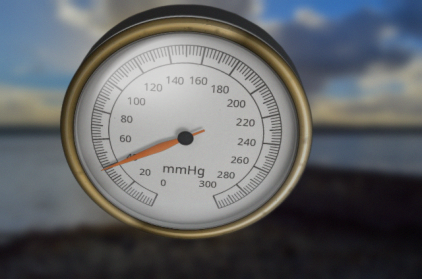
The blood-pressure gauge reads **40** mmHg
